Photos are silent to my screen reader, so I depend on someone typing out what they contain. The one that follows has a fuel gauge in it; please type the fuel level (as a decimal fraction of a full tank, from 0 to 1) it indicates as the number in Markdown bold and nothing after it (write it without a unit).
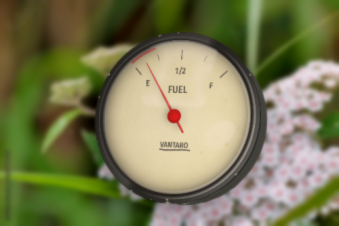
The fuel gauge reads **0.125**
